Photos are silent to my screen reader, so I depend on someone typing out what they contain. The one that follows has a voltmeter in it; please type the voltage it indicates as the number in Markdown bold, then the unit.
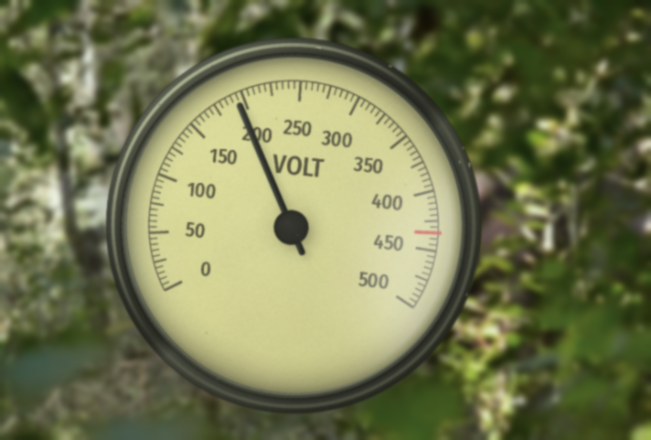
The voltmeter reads **195** V
